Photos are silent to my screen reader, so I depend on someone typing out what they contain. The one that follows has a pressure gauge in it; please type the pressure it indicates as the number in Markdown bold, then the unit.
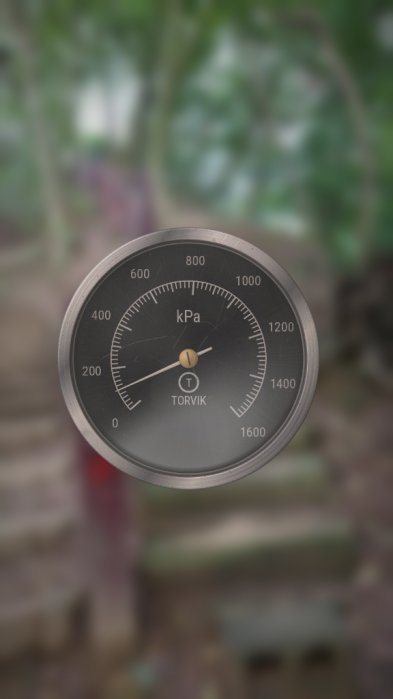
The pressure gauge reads **100** kPa
